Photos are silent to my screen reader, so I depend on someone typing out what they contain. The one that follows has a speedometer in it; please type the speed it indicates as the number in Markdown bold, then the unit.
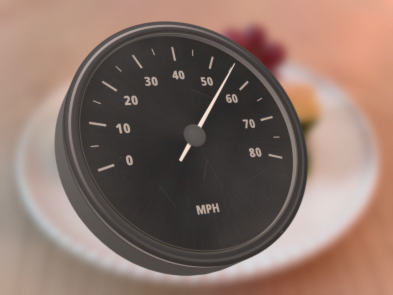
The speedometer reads **55** mph
